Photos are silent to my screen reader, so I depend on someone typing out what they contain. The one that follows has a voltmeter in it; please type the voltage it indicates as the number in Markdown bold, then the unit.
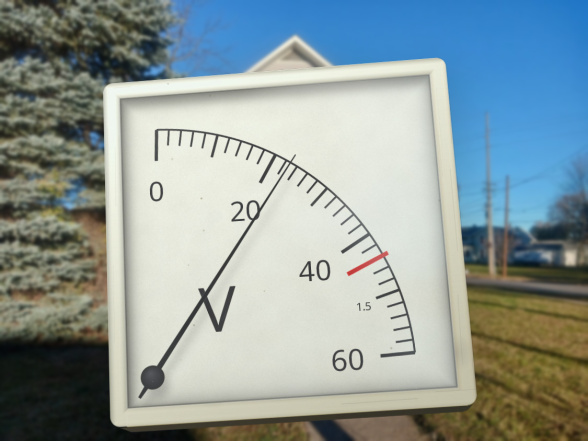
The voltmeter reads **23** V
